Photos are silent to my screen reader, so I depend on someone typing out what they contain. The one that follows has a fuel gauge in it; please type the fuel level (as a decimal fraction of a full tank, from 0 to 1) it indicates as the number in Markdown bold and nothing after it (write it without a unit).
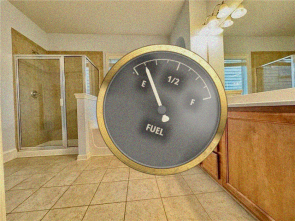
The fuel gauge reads **0.125**
